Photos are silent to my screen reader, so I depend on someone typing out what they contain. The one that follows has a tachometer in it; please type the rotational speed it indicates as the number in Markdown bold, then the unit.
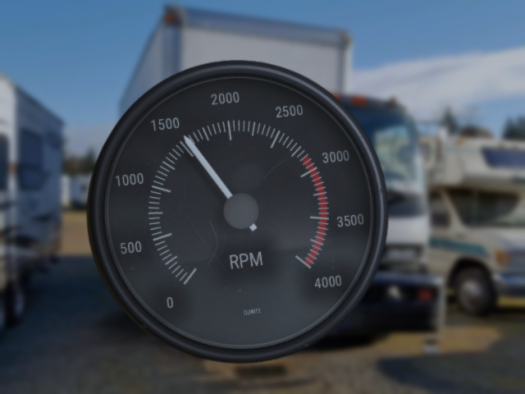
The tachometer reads **1550** rpm
